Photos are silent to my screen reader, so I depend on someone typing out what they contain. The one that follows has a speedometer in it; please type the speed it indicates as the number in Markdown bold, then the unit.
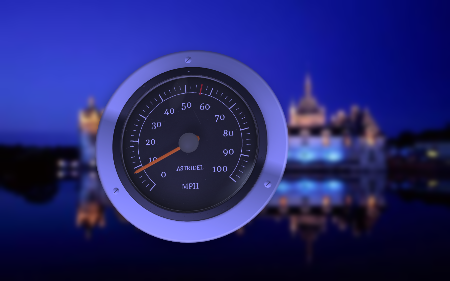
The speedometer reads **8** mph
